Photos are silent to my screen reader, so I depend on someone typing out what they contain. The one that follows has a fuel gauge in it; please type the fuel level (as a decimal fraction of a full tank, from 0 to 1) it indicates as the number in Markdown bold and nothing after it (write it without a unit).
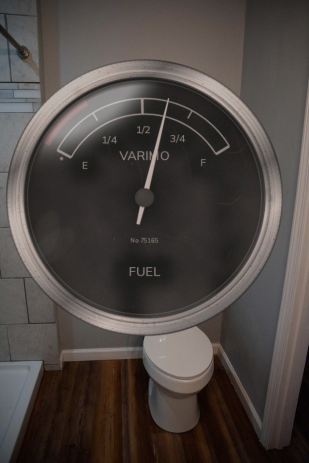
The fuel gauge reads **0.625**
